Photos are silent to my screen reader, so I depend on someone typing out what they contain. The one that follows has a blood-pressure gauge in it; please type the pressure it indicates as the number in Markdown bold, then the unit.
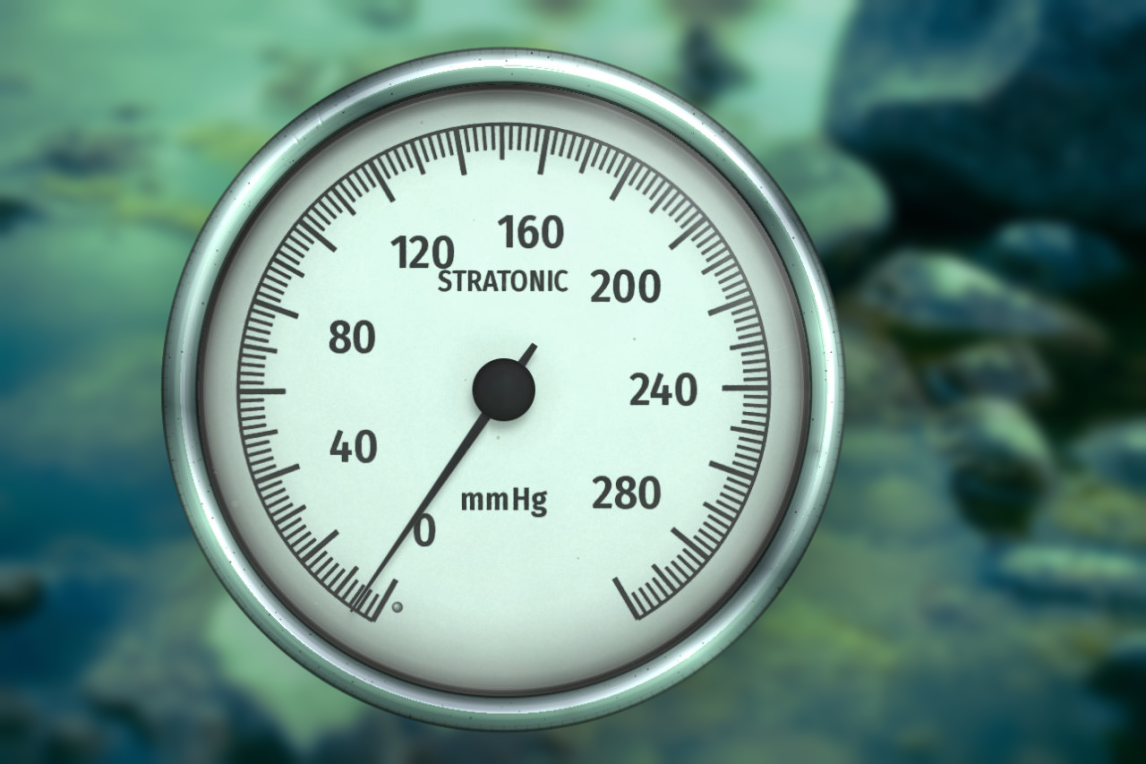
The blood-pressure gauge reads **5** mmHg
